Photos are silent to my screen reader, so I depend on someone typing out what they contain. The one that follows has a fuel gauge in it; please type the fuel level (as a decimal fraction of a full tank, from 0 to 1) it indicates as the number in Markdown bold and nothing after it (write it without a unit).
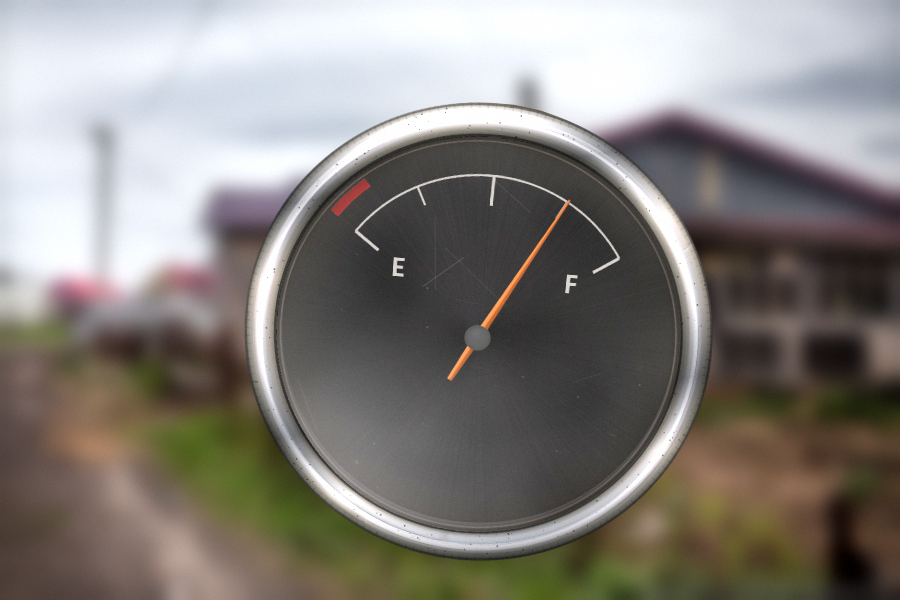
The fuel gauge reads **0.75**
